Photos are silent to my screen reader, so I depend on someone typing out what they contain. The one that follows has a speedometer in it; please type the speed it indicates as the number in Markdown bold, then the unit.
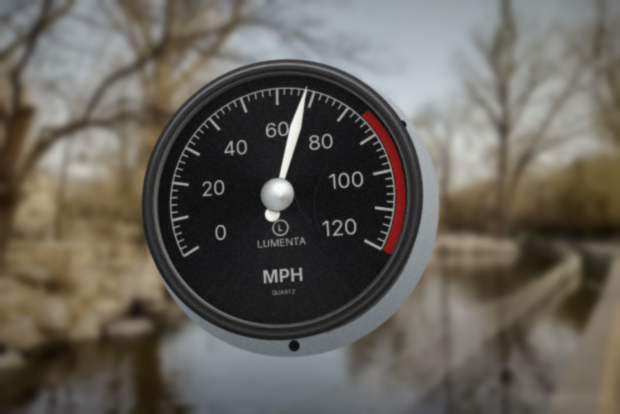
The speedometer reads **68** mph
